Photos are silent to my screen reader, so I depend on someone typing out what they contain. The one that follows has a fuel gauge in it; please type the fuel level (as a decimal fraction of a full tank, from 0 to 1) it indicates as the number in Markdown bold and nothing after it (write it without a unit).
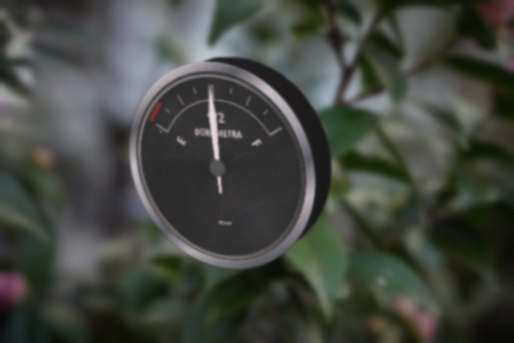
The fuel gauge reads **0.5**
